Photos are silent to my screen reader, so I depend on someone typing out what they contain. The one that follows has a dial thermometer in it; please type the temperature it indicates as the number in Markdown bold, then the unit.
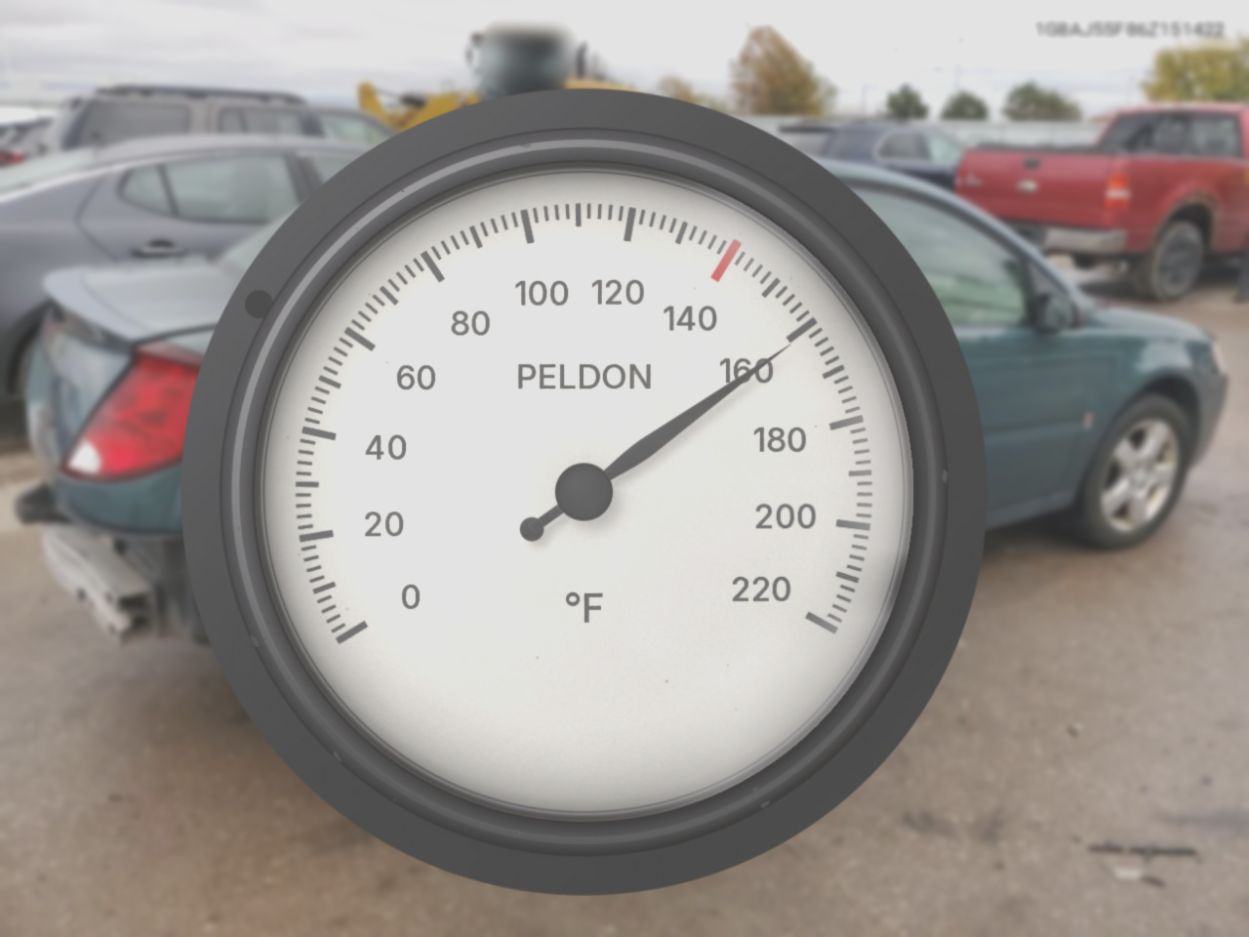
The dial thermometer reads **161** °F
